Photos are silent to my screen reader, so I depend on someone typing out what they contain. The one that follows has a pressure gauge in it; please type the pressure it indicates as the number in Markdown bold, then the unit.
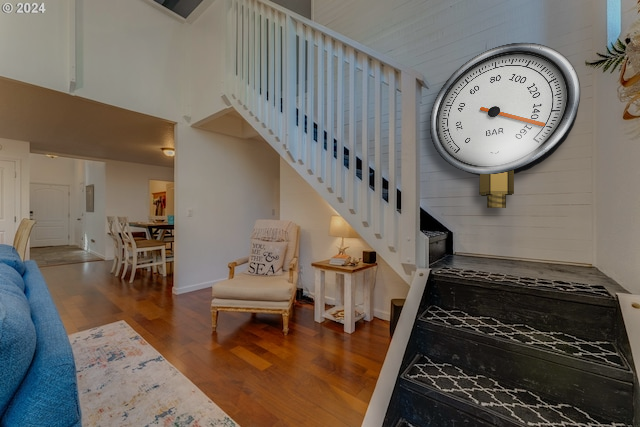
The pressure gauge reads **150** bar
